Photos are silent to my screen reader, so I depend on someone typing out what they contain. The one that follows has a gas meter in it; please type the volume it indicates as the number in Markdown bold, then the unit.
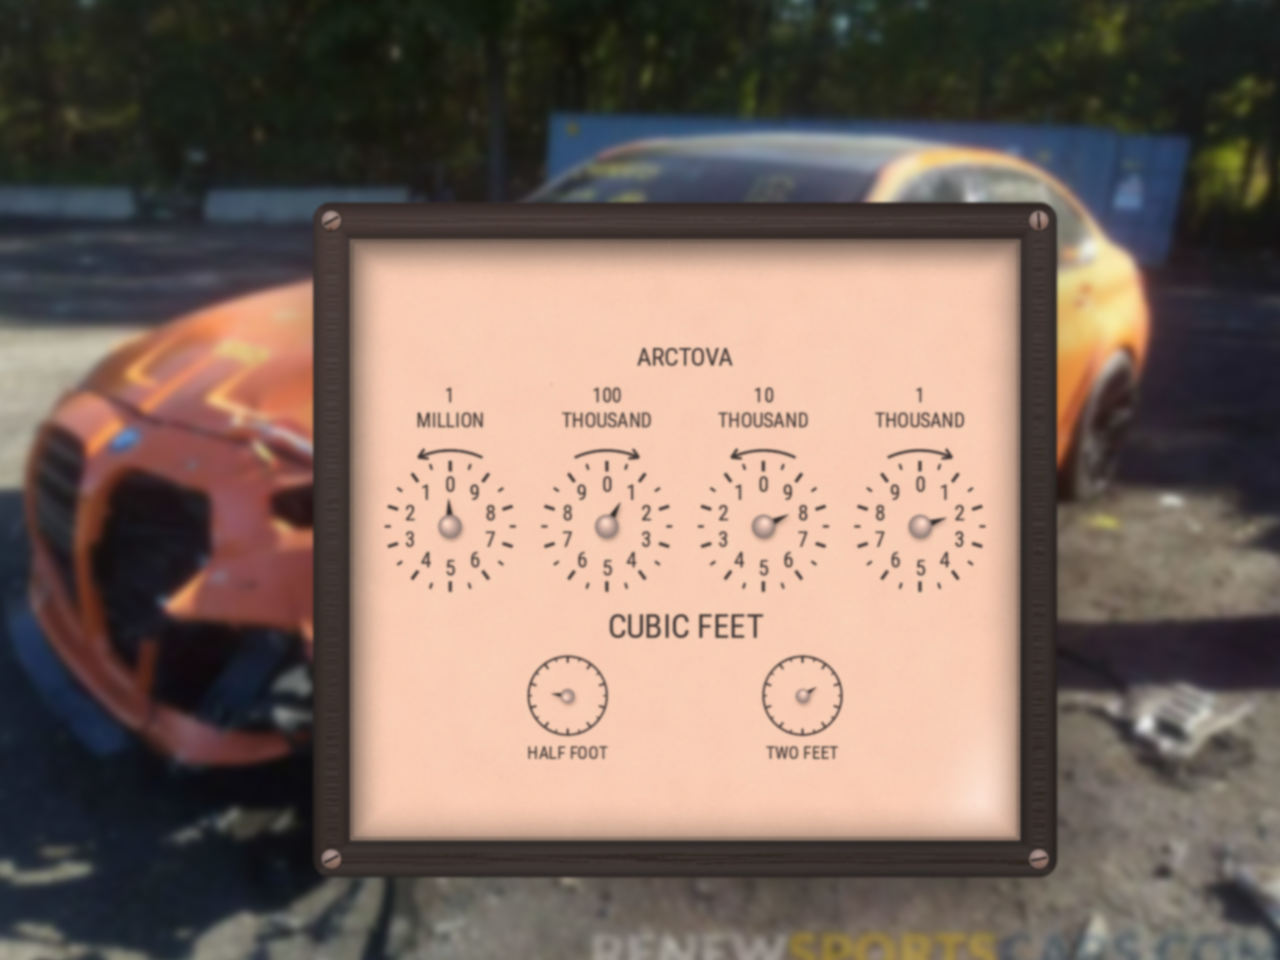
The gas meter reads **8200** ft³
